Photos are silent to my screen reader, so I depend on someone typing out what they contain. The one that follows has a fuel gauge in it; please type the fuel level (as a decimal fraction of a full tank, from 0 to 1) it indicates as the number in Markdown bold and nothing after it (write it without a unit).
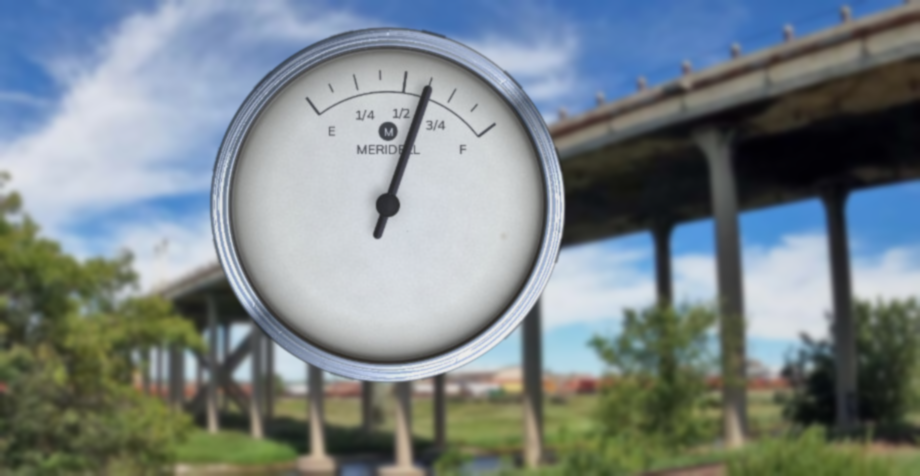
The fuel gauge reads **0.625**
